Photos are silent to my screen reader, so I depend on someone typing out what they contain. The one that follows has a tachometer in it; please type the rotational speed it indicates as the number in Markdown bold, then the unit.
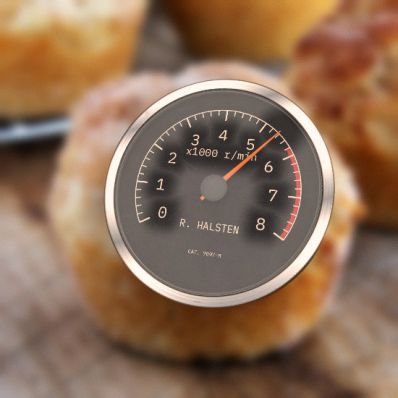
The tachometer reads **5400** rpm
